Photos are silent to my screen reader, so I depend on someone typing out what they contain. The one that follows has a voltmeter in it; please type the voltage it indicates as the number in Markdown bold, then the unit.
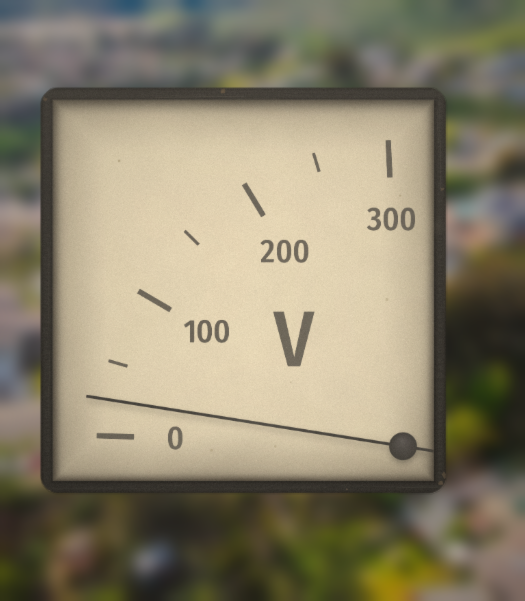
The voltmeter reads **25** V
